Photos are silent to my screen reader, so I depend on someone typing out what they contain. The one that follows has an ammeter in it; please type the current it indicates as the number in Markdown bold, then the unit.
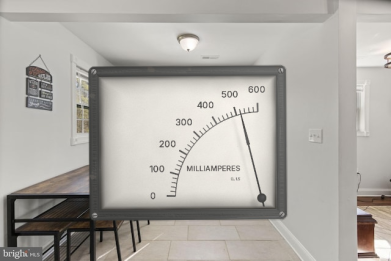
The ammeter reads **520** mA
